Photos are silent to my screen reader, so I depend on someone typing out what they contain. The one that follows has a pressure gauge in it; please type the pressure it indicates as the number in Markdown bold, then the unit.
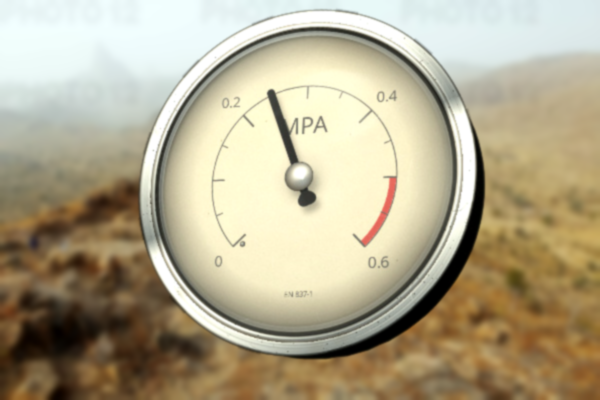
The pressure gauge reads **0.25** MPa
